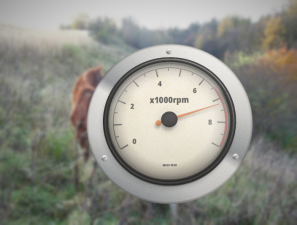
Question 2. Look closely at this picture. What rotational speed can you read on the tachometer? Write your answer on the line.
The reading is 7250 rpm
